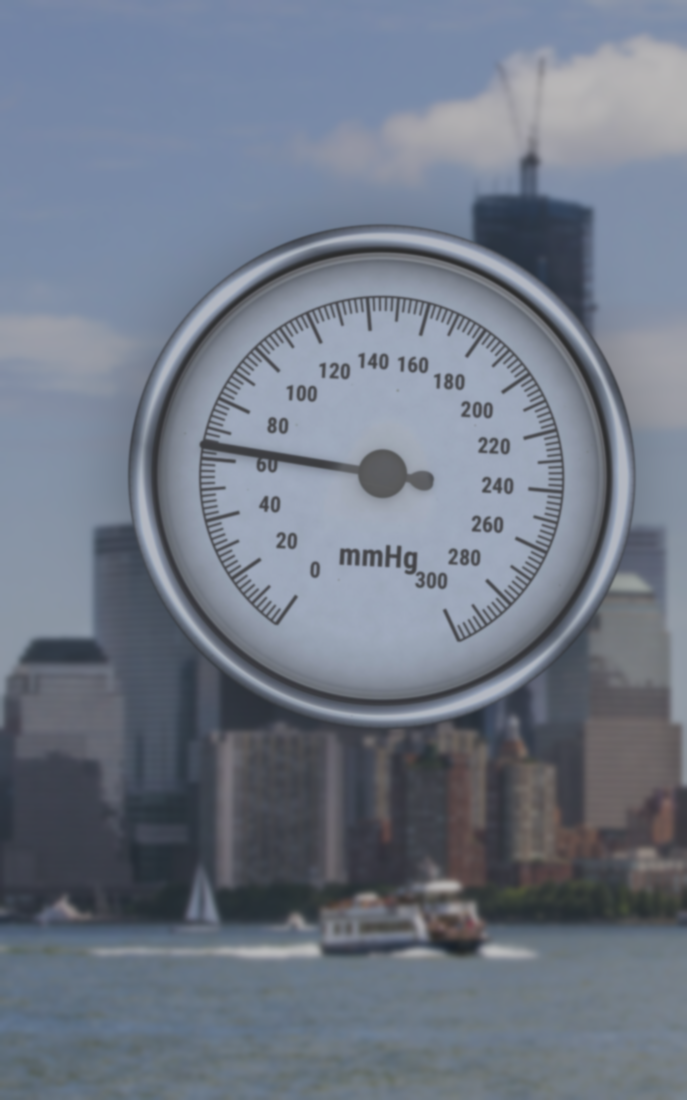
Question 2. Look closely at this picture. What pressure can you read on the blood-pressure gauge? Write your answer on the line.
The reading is 64 mmHg
